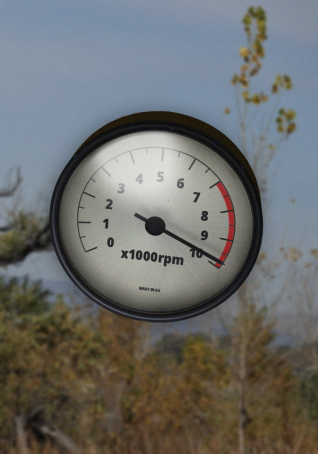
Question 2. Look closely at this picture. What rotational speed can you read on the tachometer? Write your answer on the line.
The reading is 9750 rpm
